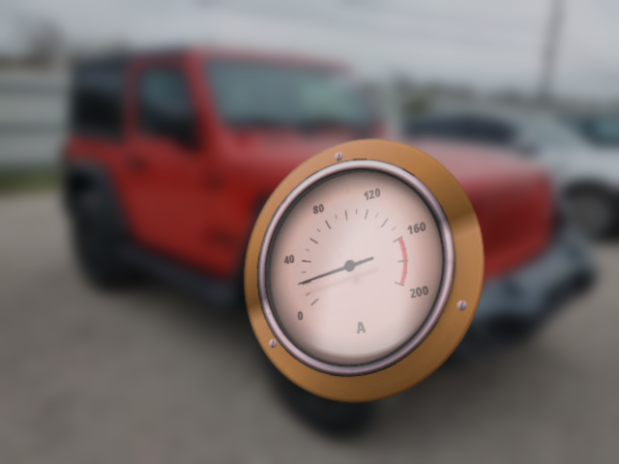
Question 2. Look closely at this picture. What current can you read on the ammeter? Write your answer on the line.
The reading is 20 A
